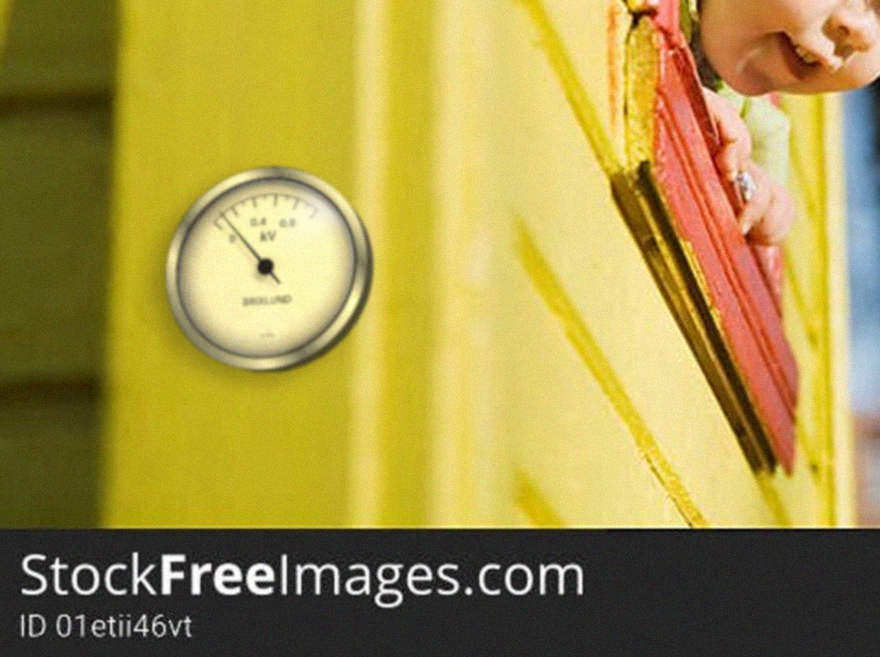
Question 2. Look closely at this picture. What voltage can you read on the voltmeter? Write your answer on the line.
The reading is 0.1 kV
